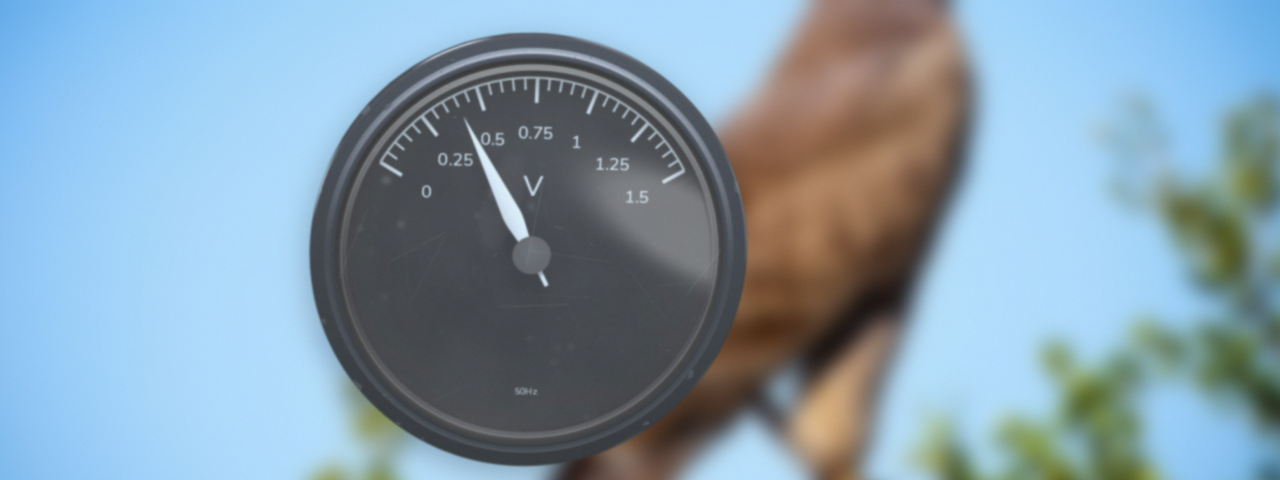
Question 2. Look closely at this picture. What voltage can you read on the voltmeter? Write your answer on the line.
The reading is 0.4 V
